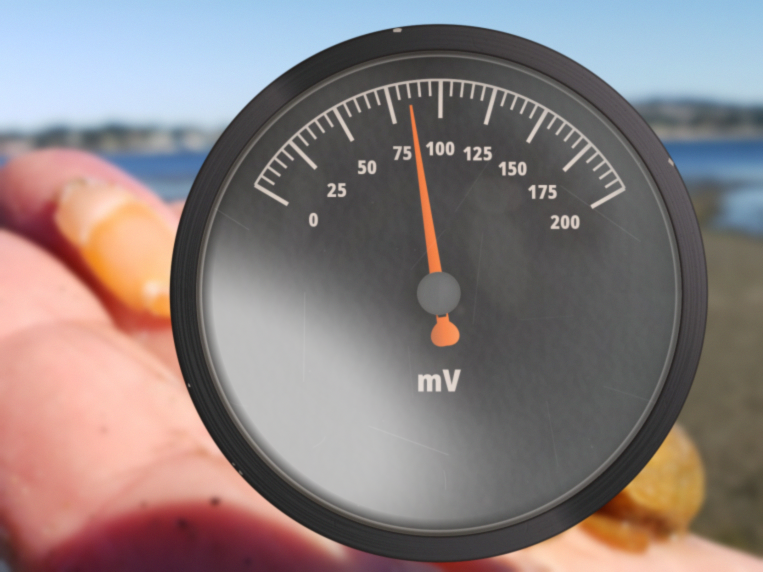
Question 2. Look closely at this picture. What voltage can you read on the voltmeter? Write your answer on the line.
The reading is 85 mV
